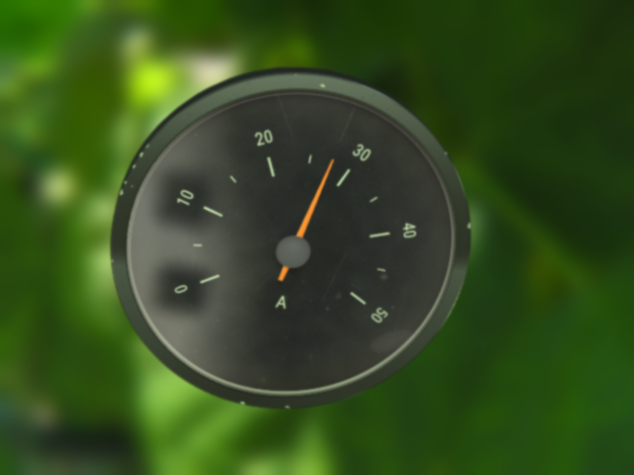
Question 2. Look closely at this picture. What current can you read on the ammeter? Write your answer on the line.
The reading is 27.5 A
